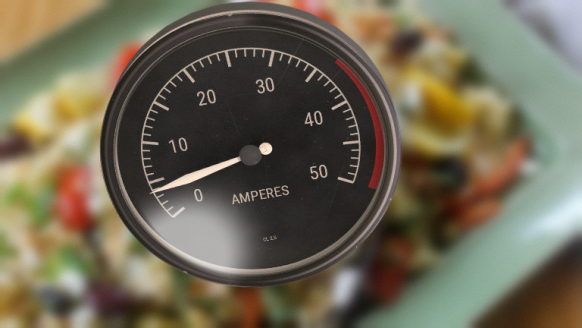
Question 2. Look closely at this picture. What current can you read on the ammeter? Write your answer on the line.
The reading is 4 A
